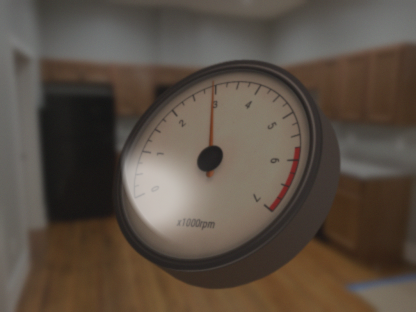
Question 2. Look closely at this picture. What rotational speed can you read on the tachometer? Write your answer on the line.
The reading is 3000 rpm
